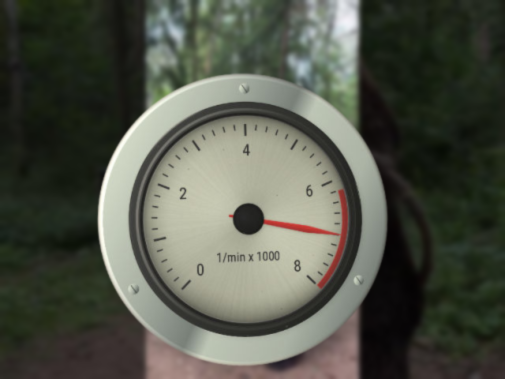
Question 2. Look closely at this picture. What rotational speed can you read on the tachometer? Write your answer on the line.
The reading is 7000 rpm
